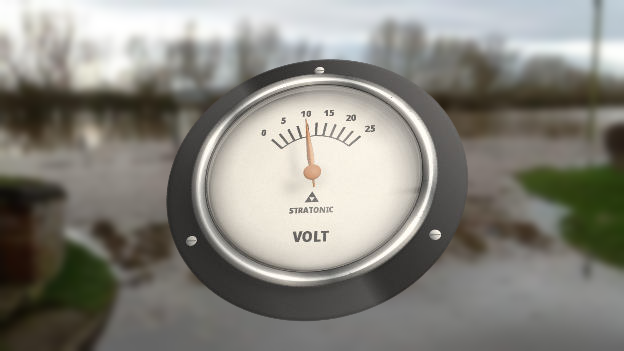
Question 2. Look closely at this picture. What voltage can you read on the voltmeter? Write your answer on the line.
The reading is 10 V
